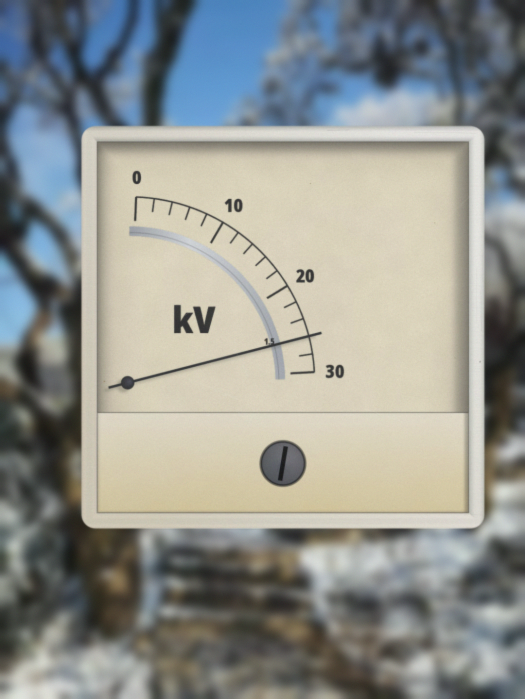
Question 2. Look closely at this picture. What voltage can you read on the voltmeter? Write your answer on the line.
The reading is 26 kV
